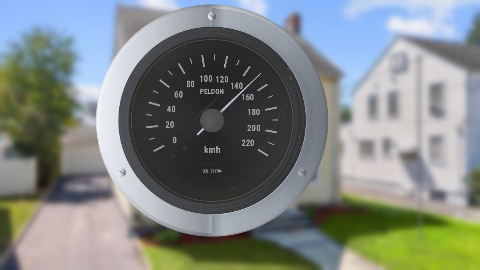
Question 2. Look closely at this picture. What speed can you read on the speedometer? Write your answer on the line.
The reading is 150 km/h
